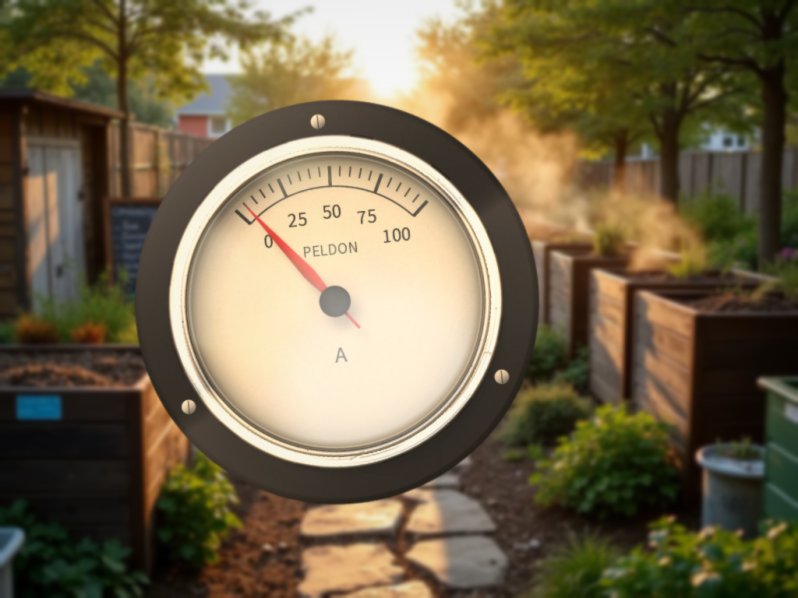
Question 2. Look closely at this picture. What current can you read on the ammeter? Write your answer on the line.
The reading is 5 A
